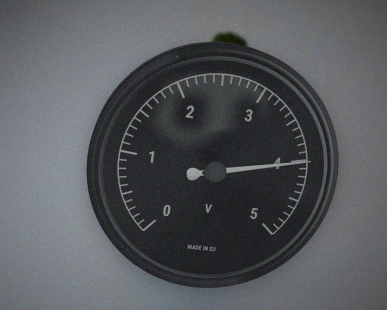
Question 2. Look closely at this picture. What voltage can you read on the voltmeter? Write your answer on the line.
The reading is 4 V
